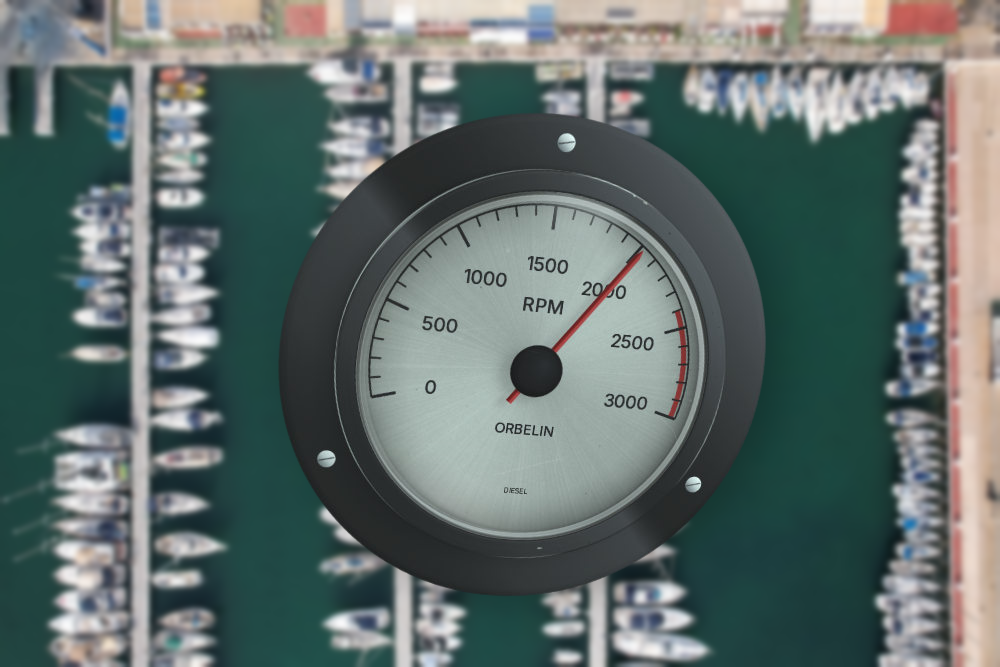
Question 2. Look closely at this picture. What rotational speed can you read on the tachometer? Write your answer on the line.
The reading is 2000 rpm
